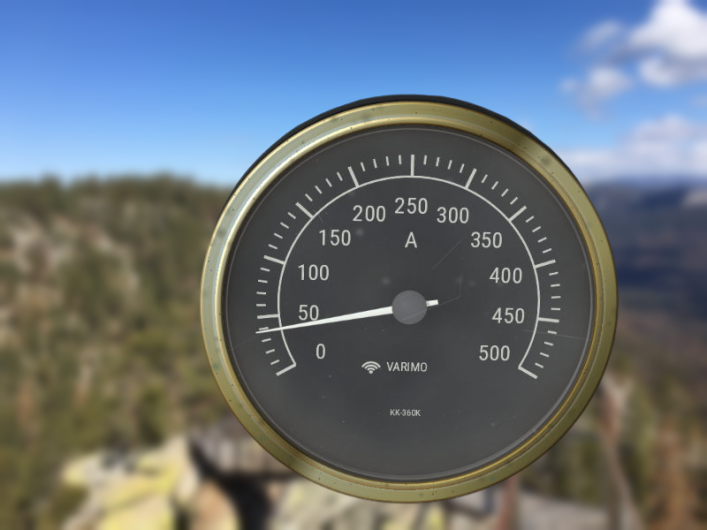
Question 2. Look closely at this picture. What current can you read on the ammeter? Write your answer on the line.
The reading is 40 A
